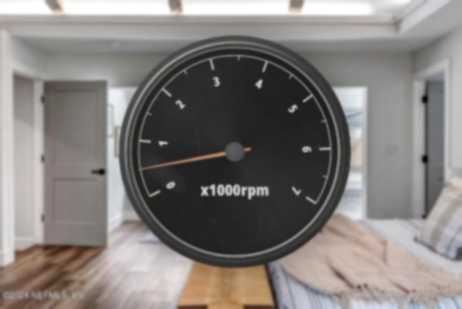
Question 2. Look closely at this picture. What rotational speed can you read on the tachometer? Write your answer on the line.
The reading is 500 rpm
